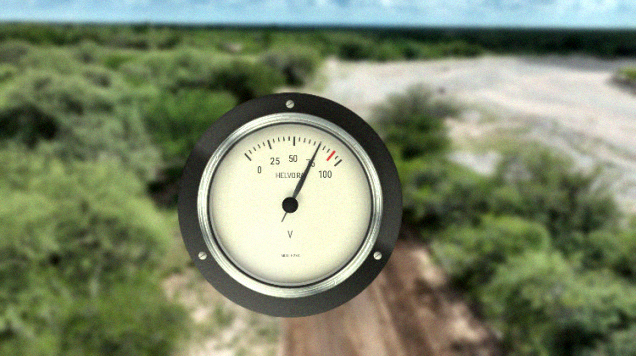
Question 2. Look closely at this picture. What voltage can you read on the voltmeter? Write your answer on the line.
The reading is 75 V
